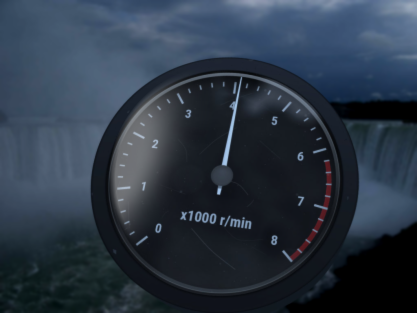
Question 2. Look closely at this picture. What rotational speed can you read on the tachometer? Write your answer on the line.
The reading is 4100 rpm
